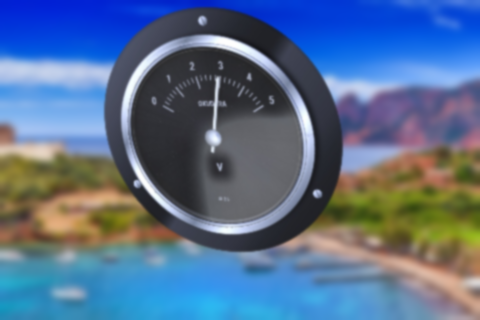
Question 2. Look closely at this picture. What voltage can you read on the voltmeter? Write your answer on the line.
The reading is 3 V
